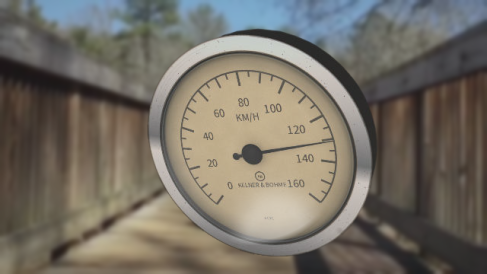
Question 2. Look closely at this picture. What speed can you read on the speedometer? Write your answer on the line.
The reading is 130 km/h
